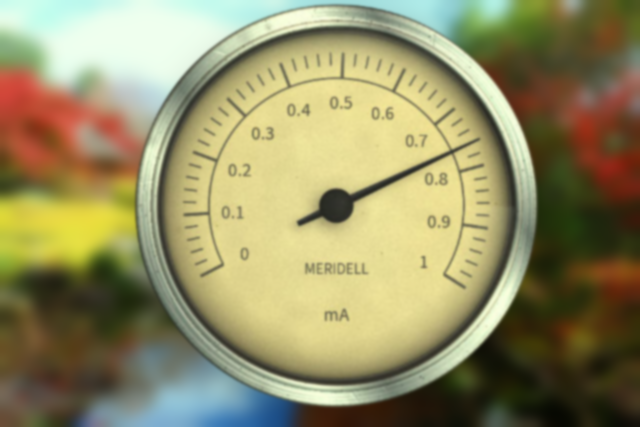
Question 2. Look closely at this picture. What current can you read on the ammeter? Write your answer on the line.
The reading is 0.76 mA
